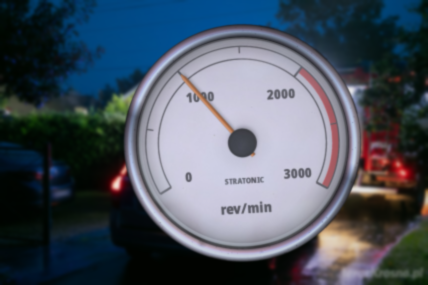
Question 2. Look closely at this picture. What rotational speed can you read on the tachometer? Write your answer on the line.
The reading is 1000 rpm
